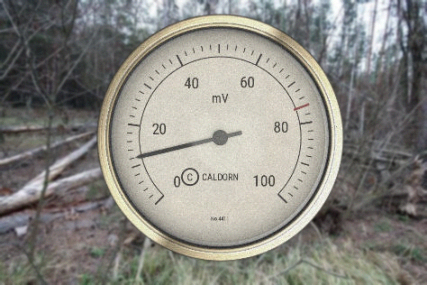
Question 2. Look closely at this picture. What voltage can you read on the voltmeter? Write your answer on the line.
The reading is 12 mV
